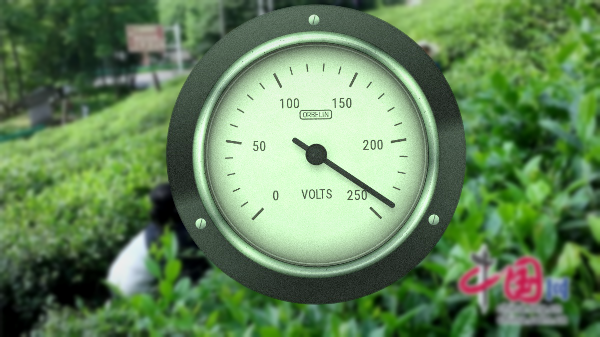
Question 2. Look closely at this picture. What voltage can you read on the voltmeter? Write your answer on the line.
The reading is 240 V
